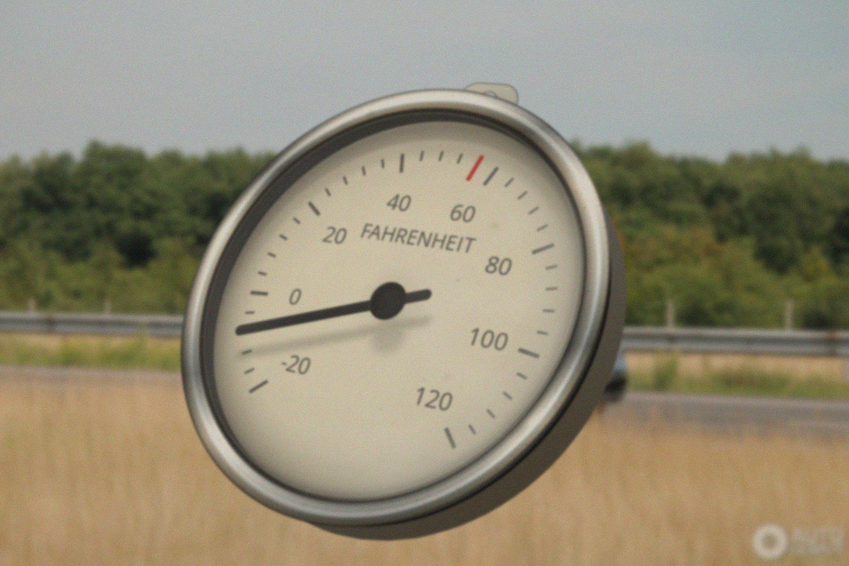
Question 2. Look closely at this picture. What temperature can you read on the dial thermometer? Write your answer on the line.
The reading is -8 °F
